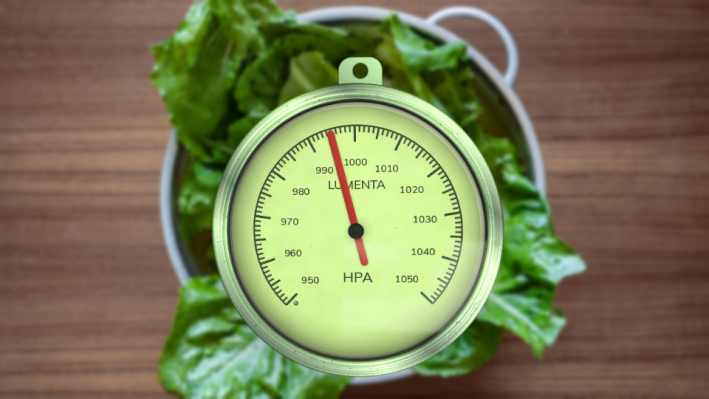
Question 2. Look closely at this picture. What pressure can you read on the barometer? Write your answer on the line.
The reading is 995 hPa
